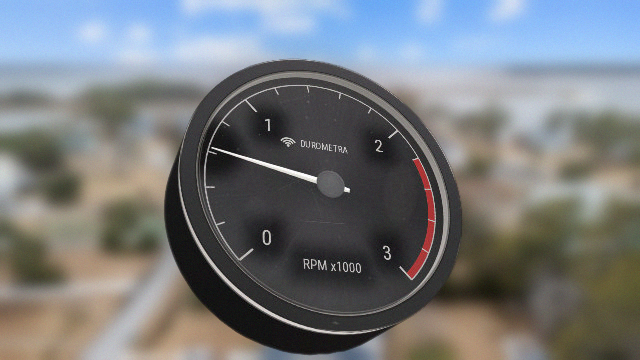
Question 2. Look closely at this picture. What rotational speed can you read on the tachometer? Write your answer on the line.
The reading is 600 rpm
